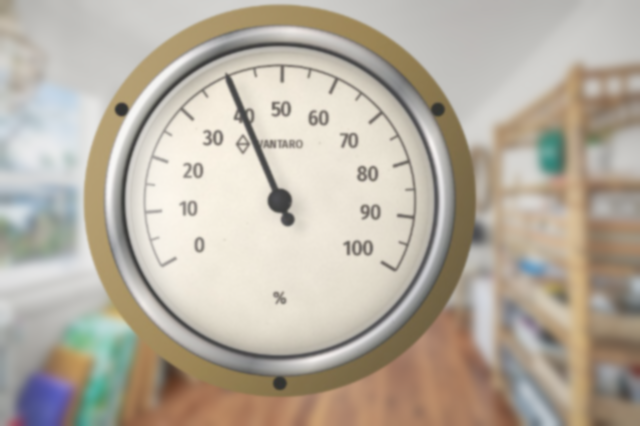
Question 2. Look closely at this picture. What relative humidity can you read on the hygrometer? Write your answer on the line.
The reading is 40 %
